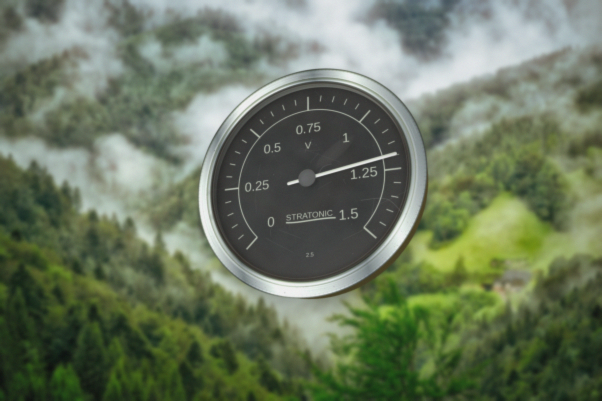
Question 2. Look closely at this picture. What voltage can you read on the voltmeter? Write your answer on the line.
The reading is 1.2 V
